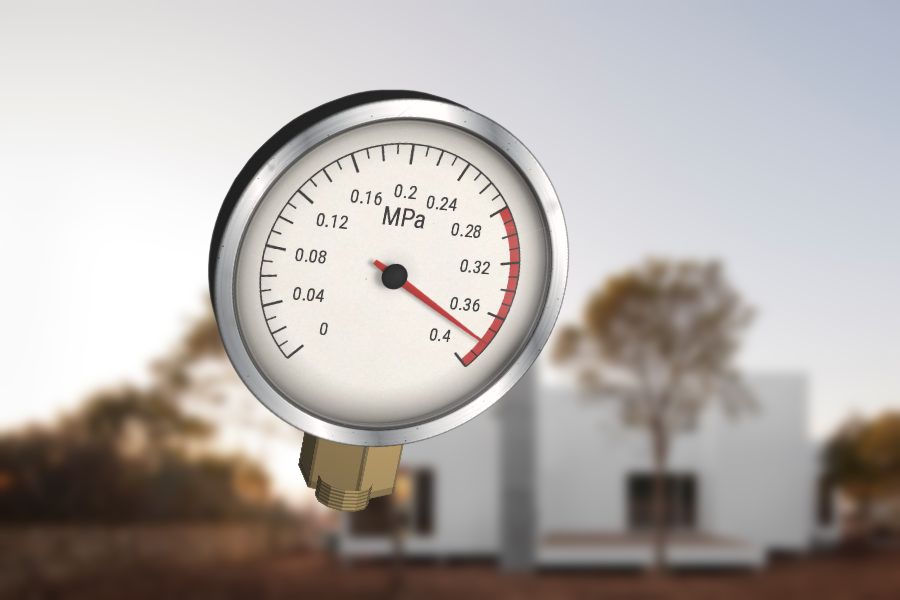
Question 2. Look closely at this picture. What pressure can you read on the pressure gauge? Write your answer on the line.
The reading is 0.38 MPa
